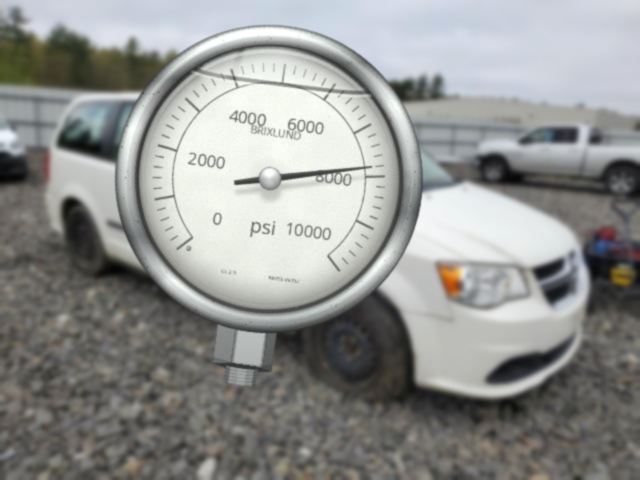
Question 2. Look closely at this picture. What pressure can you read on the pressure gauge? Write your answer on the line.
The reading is 7800 psi
